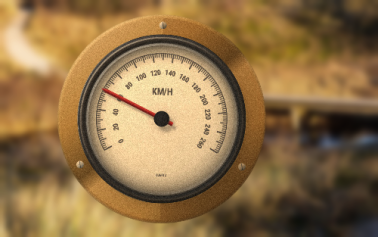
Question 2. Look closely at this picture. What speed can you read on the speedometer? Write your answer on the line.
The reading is 60 km/h
